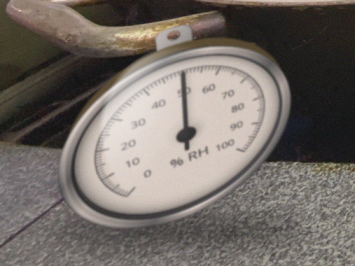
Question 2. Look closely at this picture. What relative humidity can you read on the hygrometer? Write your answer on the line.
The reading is 50 %
